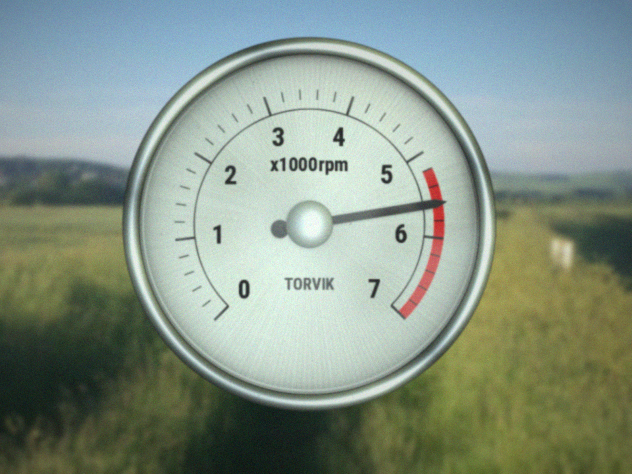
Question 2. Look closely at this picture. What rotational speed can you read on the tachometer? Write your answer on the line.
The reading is 5600 rpm
